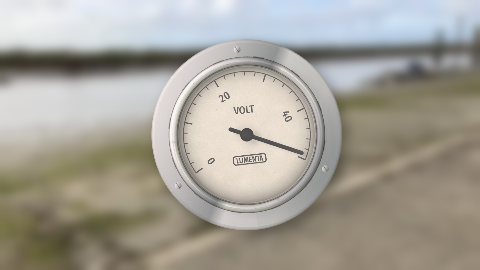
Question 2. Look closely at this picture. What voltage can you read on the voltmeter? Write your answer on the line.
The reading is 49 V
